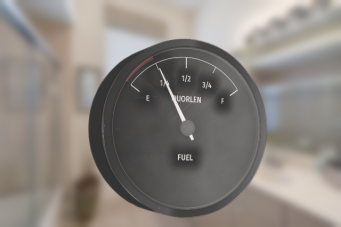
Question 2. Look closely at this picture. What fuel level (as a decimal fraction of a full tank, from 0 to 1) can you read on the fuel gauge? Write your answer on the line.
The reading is 0.25
